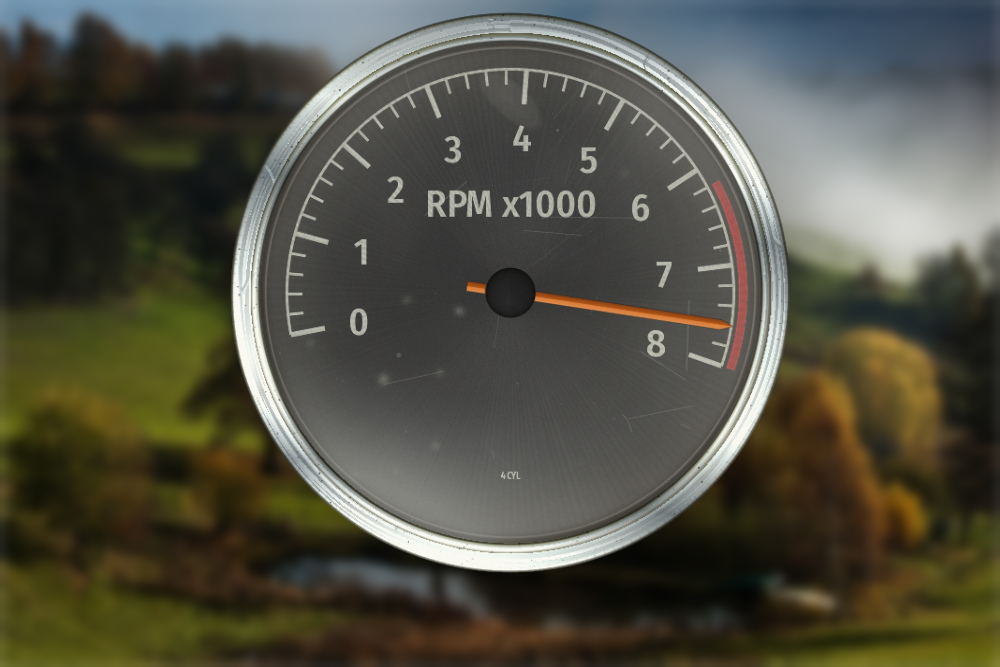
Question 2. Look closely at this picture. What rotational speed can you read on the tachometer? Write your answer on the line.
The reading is 7600 rpm
